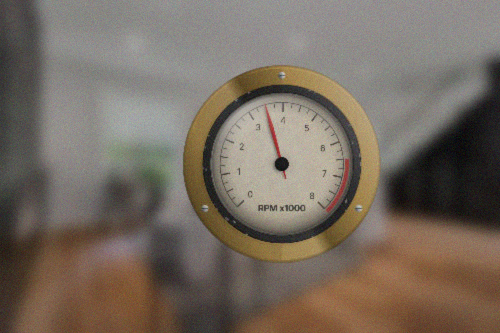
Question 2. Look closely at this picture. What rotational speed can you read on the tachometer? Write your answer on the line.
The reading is 3500 rpm
